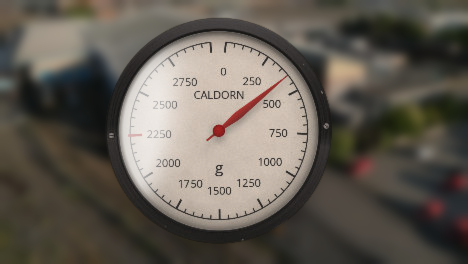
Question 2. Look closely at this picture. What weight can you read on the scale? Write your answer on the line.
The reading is 400 g
